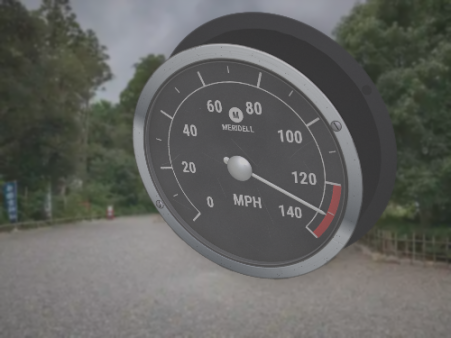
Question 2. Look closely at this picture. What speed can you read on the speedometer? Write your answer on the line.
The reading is 130 mph
